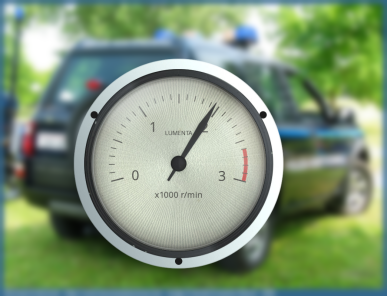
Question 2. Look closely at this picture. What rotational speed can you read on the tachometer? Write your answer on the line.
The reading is 1950 rpm
